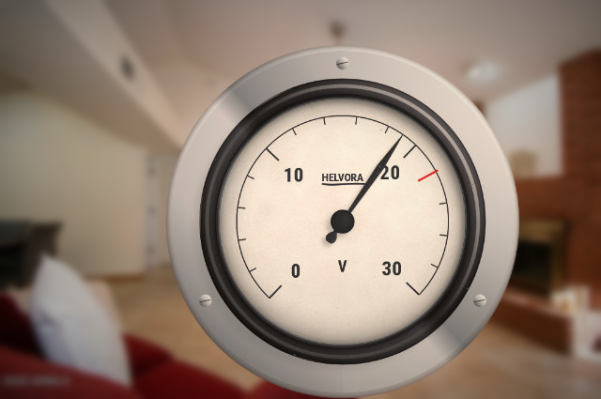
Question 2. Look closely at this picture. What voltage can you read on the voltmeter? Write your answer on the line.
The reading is 19 V
